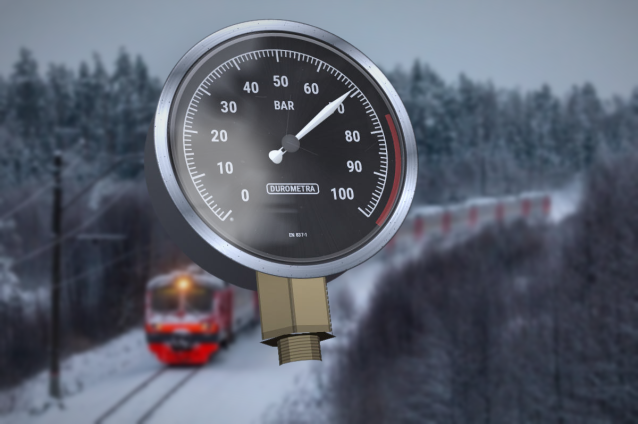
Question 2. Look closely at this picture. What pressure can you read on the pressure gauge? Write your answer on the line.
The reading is 69 bar
